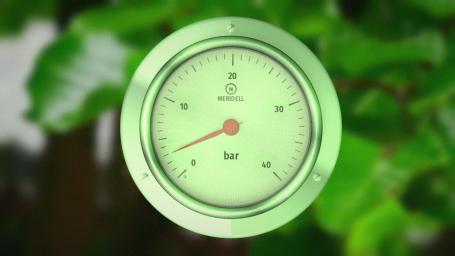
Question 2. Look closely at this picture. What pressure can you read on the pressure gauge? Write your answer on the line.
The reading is 3 bar
